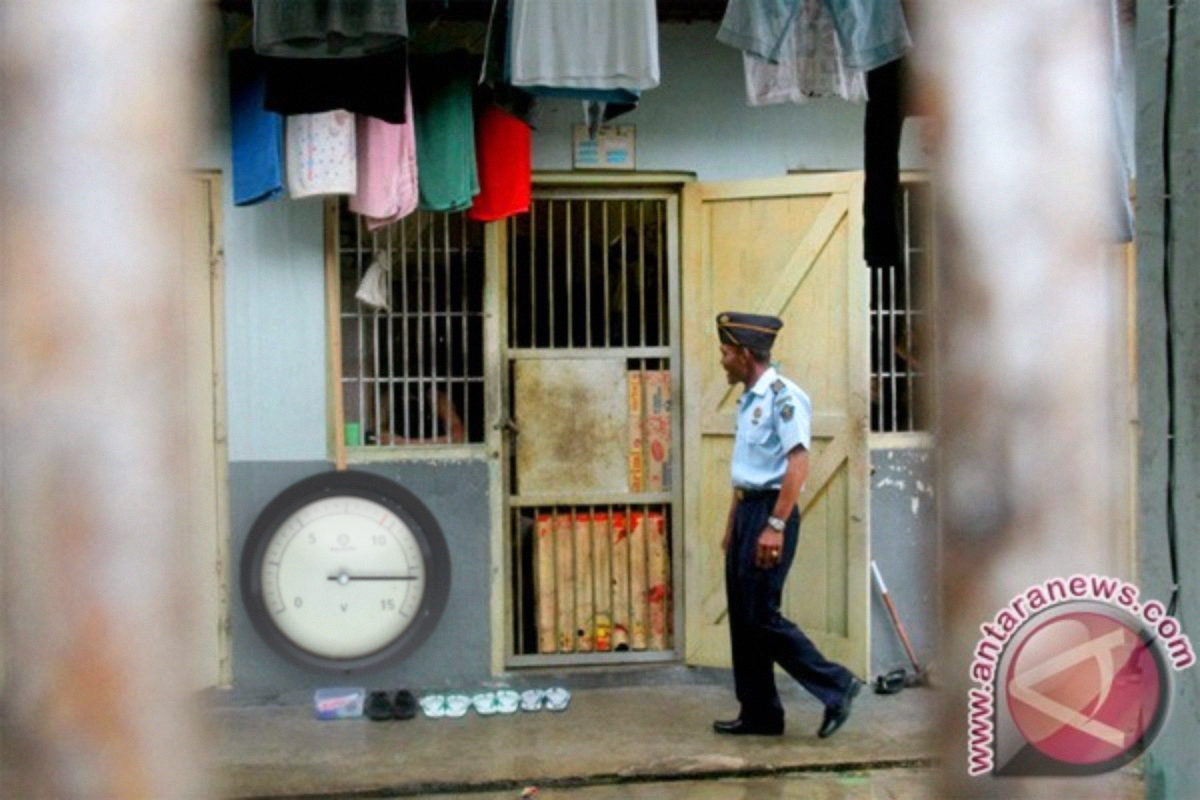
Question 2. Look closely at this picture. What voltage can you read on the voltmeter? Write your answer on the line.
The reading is 13 V
